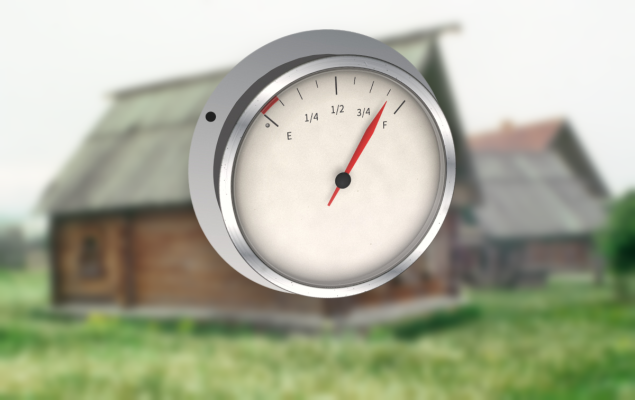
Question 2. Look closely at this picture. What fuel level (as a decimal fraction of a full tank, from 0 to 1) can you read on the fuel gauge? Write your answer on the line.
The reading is 0.875
